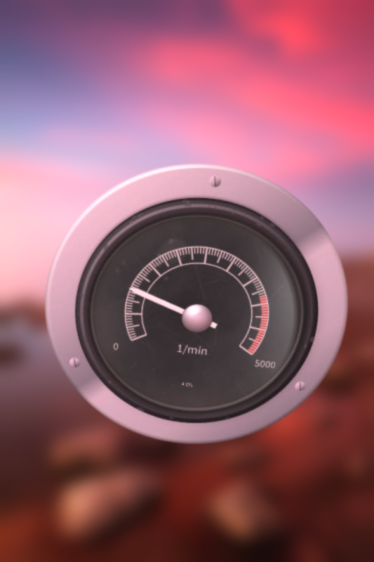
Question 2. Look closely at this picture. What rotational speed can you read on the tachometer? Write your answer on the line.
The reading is 1000 rpm
